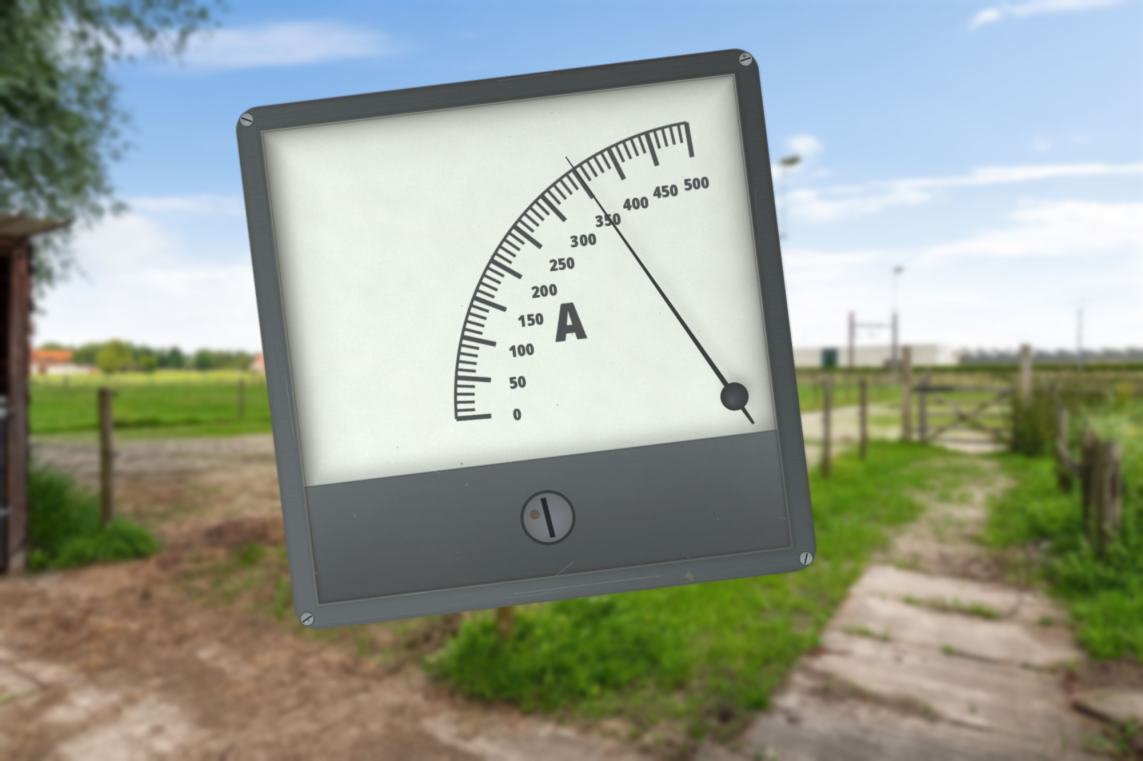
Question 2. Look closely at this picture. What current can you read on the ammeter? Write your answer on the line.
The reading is 350 A
